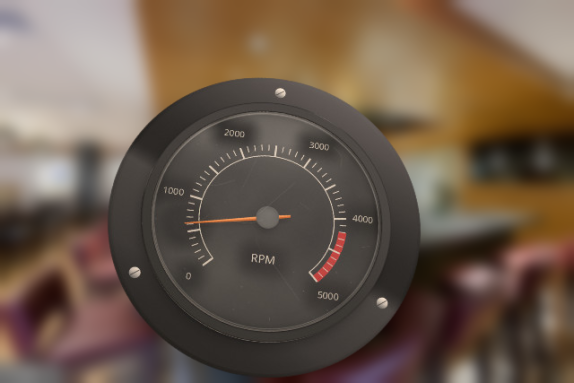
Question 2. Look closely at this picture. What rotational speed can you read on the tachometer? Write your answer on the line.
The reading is 600 rpm
